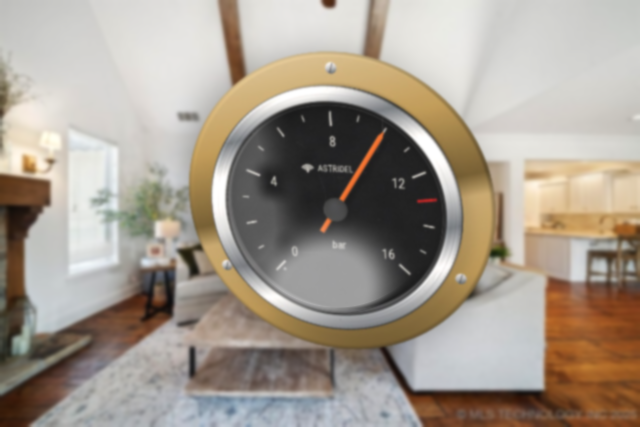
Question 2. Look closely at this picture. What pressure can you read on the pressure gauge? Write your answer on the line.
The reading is 10 bar
